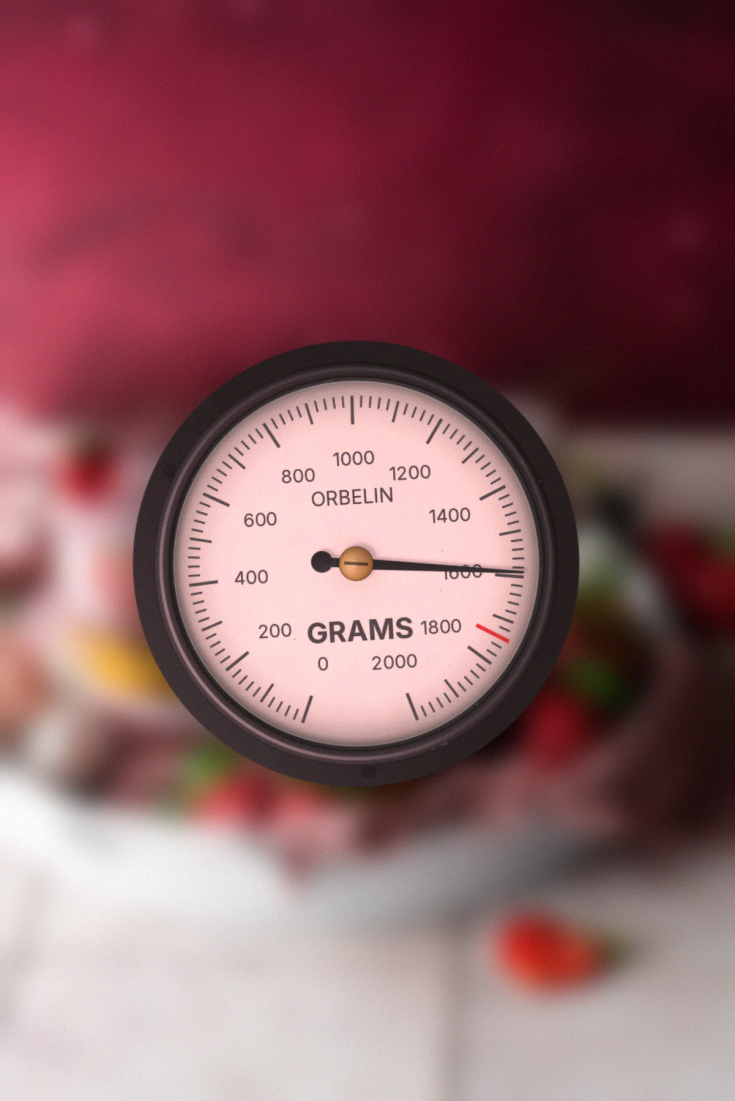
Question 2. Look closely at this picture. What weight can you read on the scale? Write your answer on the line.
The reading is 1590 g
